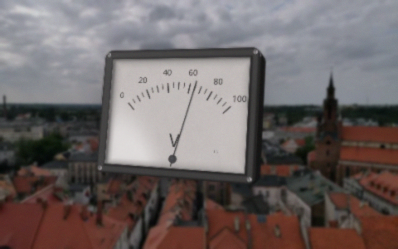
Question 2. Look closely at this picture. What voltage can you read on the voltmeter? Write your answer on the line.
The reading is 65 V
